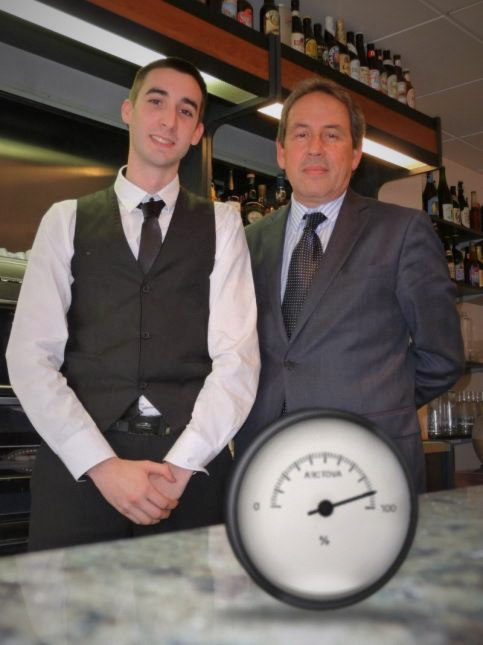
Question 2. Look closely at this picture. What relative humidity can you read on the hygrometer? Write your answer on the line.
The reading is 90 %
